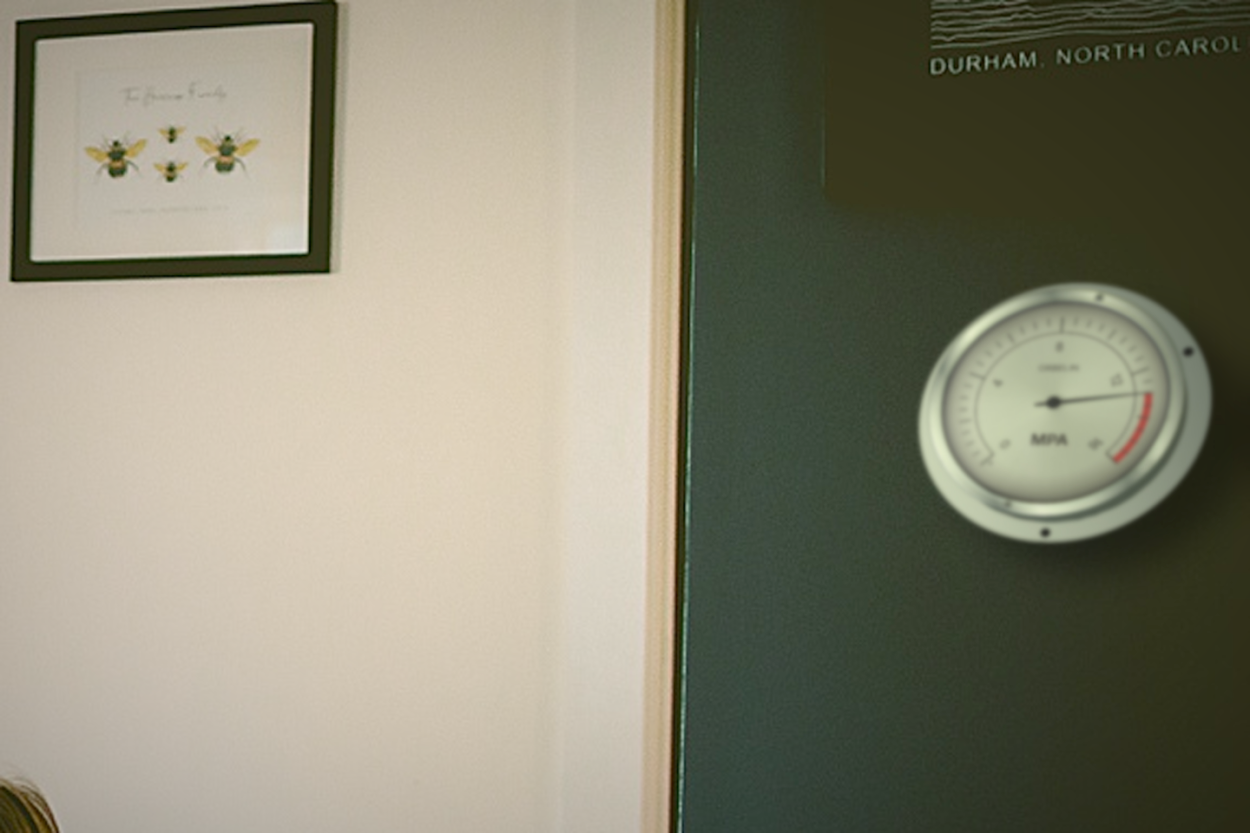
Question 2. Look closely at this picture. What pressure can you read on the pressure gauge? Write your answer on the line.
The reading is 13 MPa
